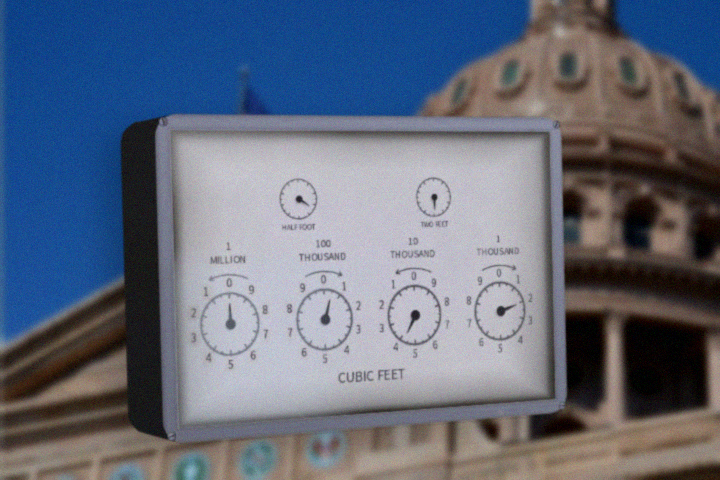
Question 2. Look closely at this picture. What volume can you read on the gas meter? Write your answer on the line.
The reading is 4200 ft³
